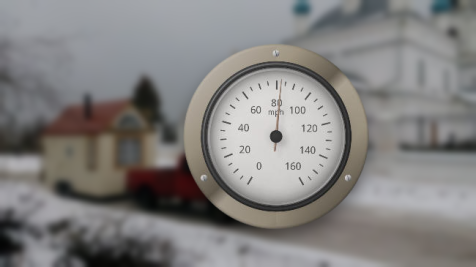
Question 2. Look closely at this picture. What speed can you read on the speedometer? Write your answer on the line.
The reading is 82.5 mph
